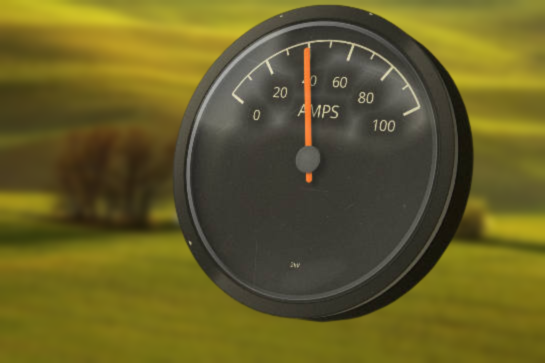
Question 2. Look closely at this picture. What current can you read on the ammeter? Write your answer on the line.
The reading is 40 A
